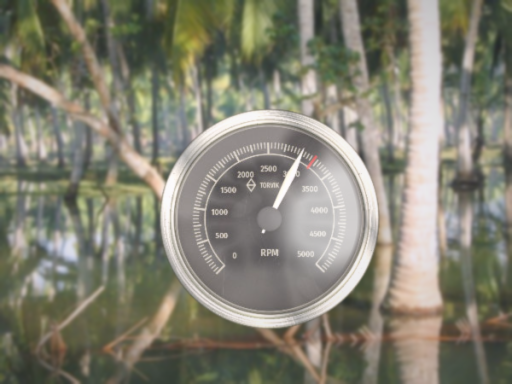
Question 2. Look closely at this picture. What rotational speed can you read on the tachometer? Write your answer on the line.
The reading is 3000 rpm
